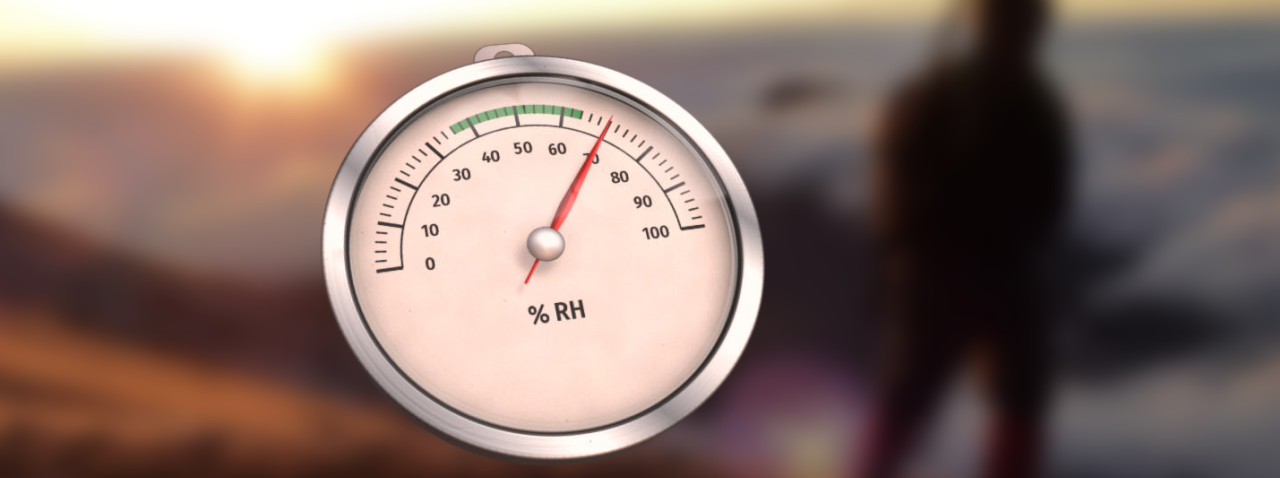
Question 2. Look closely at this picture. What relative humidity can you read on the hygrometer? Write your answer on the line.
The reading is 70 %
